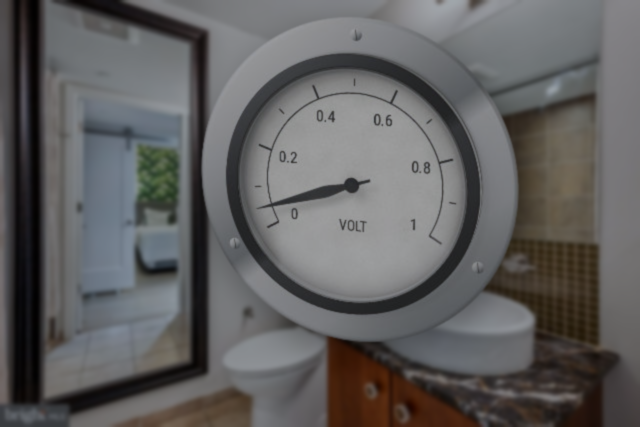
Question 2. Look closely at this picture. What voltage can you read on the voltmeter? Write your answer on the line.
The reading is 0.05 V
